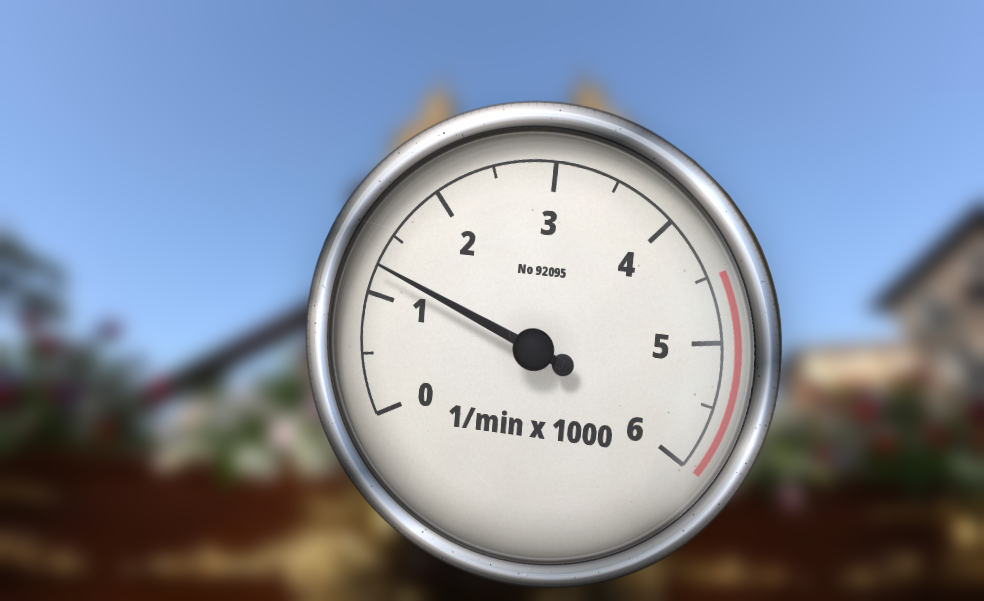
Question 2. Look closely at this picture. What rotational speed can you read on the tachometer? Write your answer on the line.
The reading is 1250 rpm
